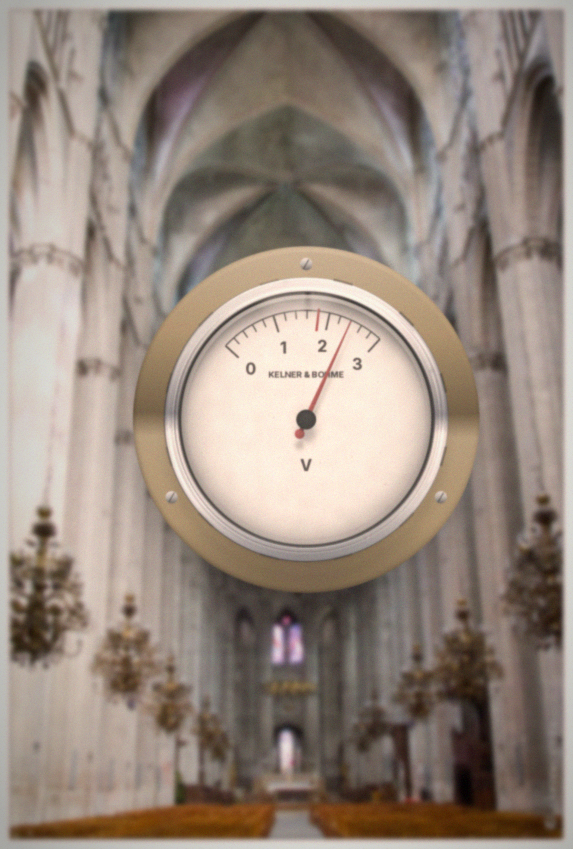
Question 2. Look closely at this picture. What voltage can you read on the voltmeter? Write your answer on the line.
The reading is 2.4 V
